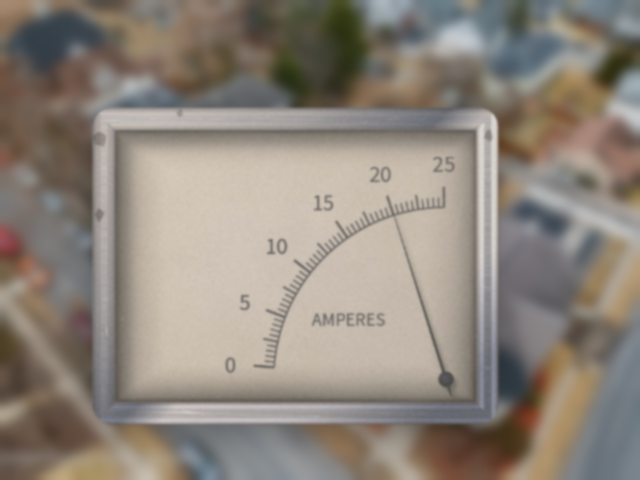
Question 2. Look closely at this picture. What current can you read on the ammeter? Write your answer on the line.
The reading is 20 A
